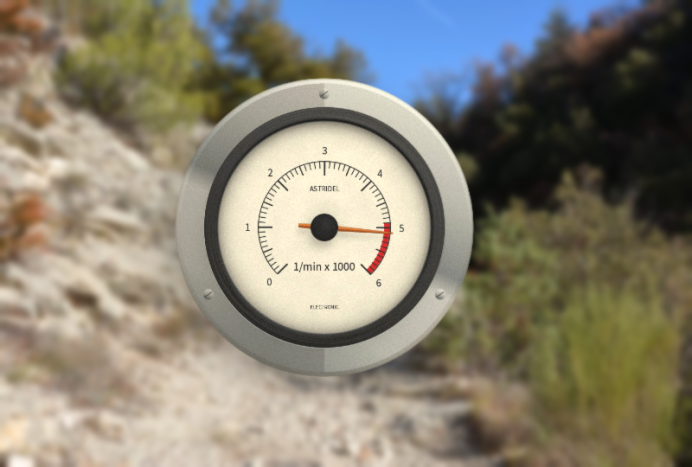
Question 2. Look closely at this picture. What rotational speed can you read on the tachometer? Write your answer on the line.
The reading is 5100 rpm
